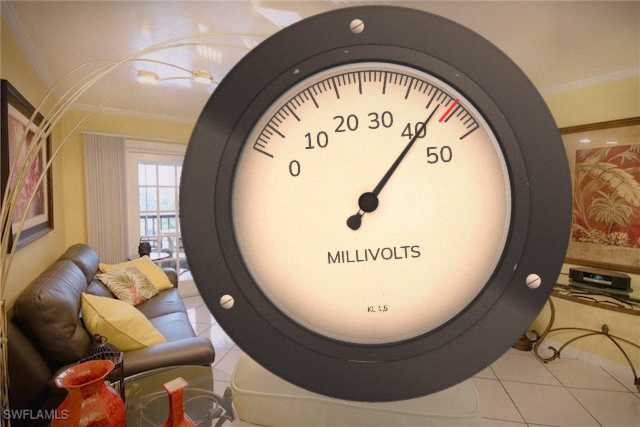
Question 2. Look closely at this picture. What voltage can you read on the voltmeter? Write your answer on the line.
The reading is 42 mV
